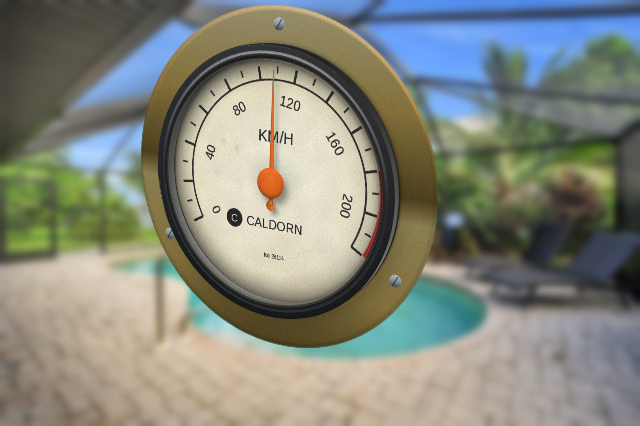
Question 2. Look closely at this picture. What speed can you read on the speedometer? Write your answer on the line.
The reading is 110 km/h
